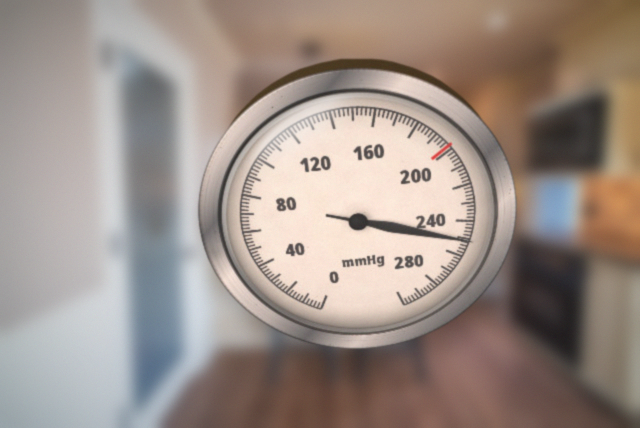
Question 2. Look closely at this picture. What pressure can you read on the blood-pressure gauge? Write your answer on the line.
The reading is 250 mmHg
